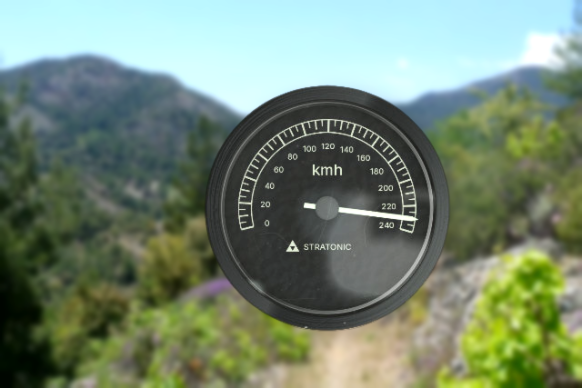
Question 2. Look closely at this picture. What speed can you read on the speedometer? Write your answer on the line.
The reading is 230 km/h
